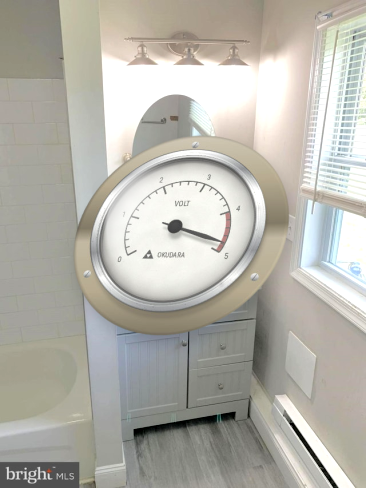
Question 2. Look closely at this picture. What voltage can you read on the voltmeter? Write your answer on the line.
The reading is 4.8 V
